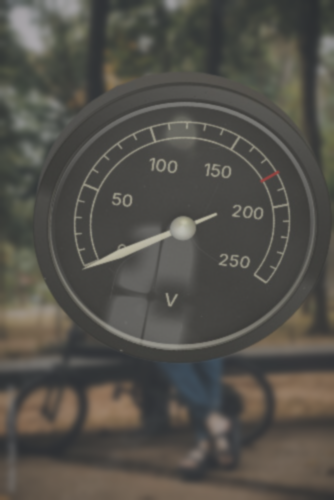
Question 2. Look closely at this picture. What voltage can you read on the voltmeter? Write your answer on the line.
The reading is 0 V
